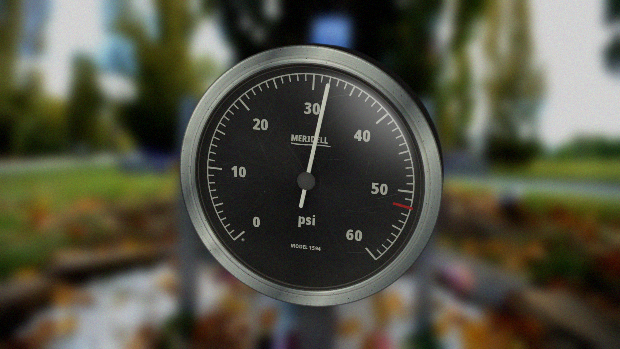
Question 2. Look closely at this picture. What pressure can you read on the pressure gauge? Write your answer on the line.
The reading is 32 psi
